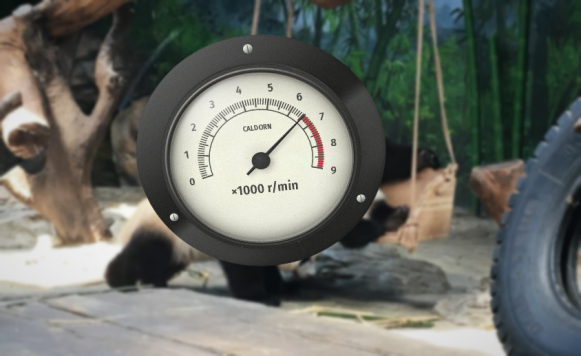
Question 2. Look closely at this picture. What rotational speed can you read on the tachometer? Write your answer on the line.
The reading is 6500 rpm
